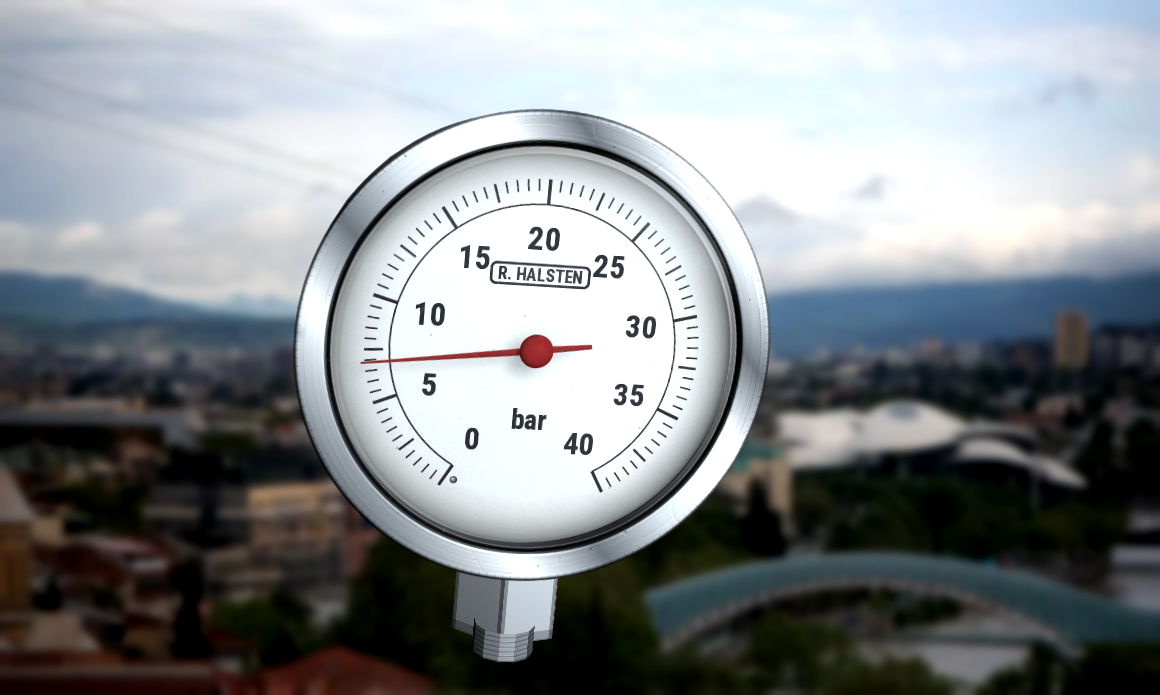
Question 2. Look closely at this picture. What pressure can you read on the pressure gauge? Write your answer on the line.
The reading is 7 bar
